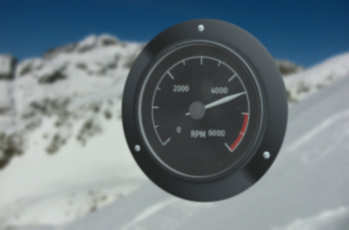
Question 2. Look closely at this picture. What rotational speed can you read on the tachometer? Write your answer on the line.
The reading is 4500 rpm
